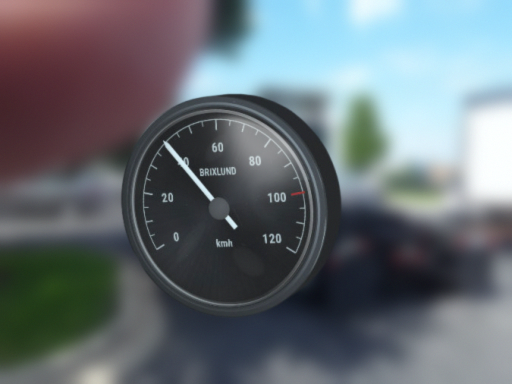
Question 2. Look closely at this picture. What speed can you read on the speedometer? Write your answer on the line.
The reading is 40 km/h
